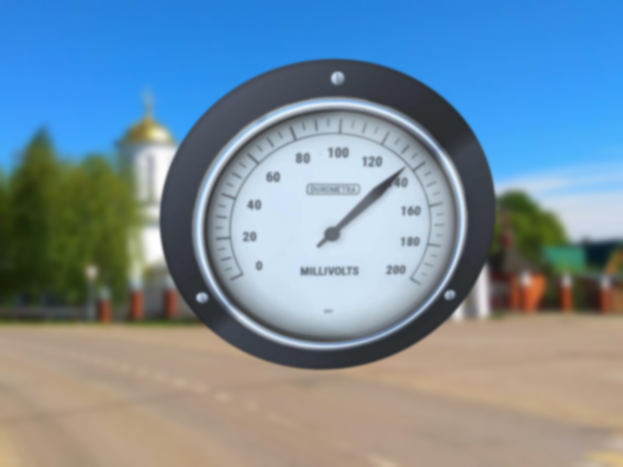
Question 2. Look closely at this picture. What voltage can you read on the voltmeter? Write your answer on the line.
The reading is 135 mV
